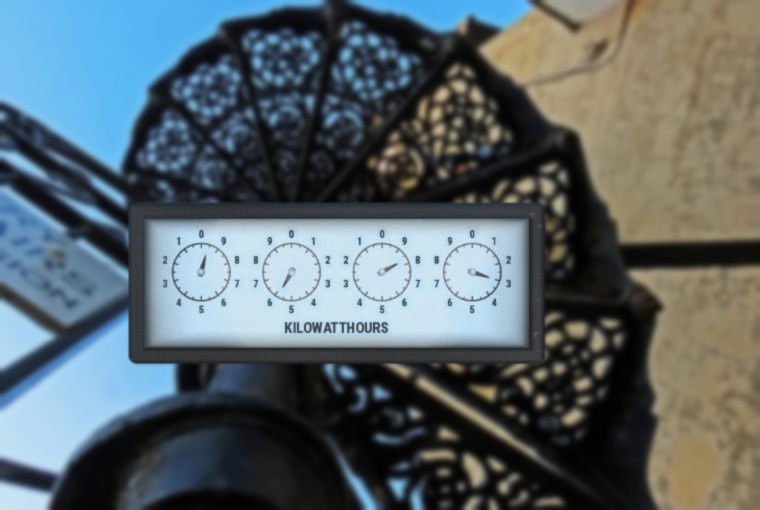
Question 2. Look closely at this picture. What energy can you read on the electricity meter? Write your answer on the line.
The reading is 9583 kWh
